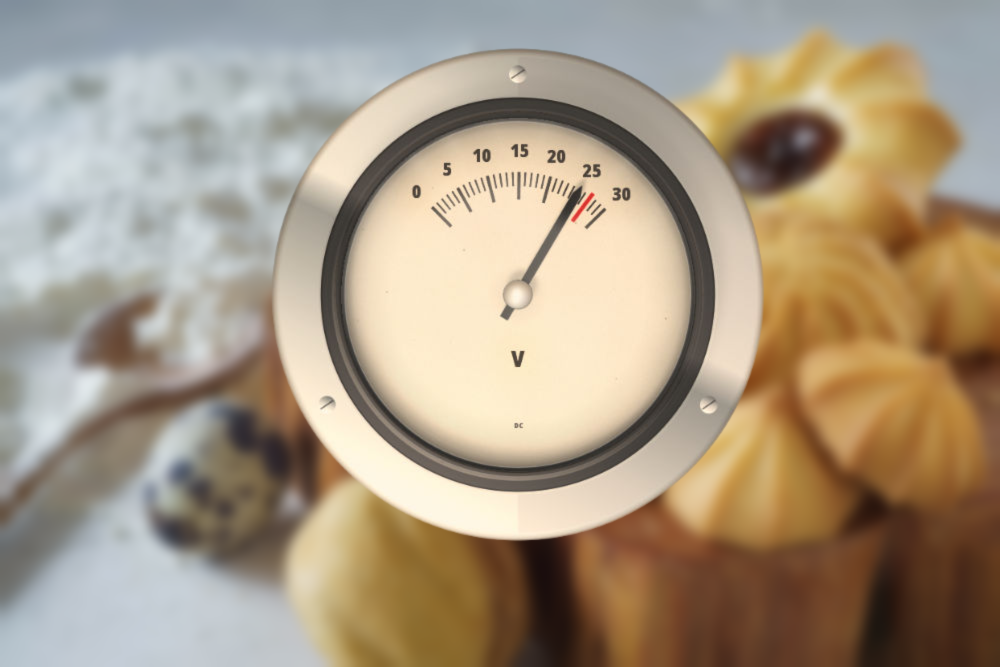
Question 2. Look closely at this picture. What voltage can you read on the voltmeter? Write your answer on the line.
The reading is 25 V
